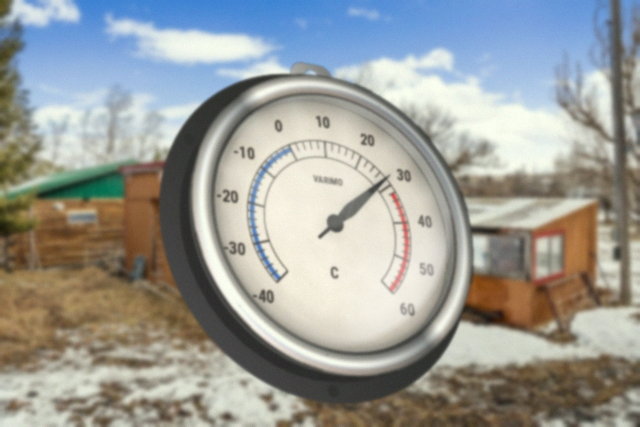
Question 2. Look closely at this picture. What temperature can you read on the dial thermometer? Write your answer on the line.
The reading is 28 °C
